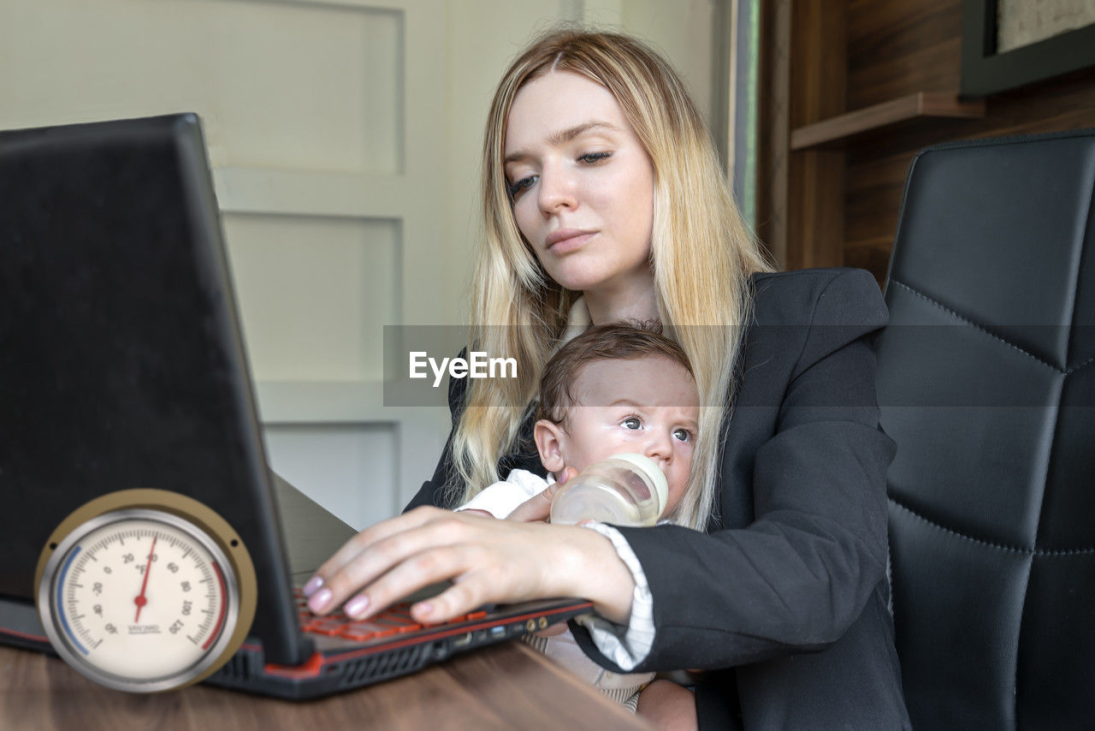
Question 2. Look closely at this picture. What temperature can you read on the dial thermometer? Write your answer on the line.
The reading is 40 °F
